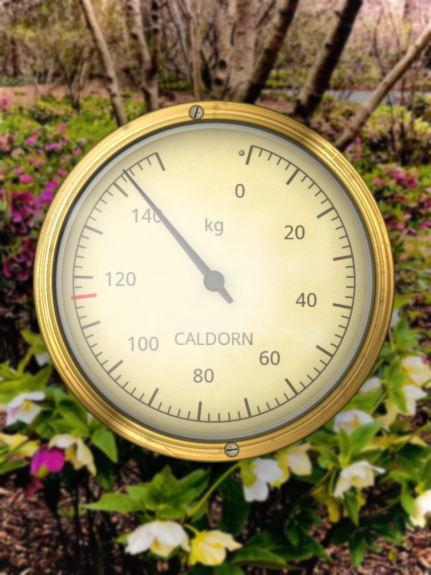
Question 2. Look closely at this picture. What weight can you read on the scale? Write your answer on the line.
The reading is 143 kg
